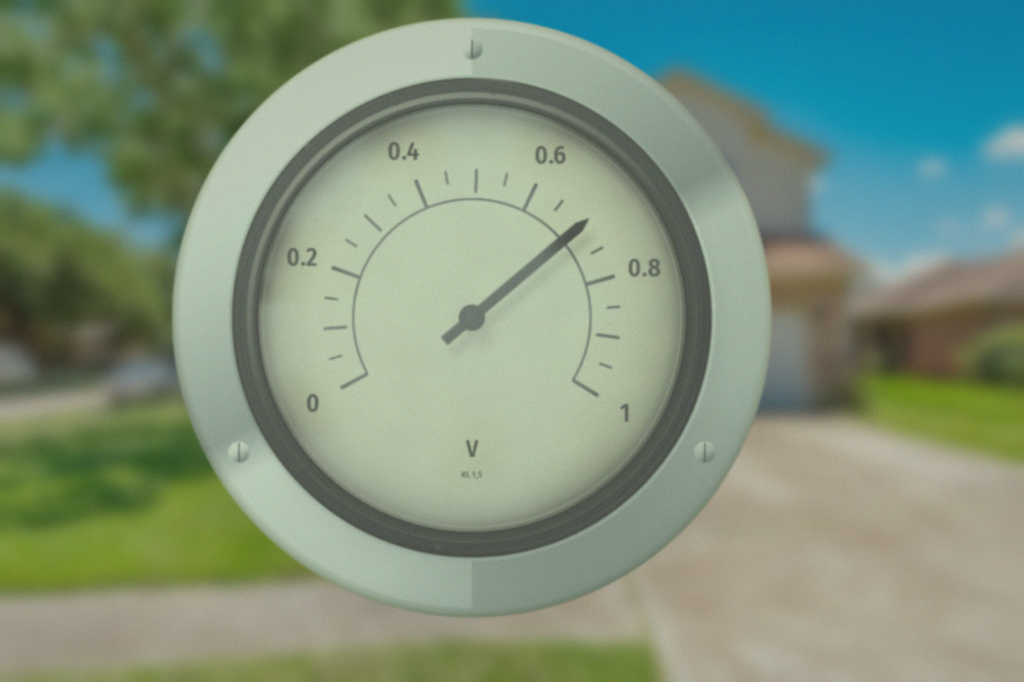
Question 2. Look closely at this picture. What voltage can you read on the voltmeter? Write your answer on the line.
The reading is 0.7 V
